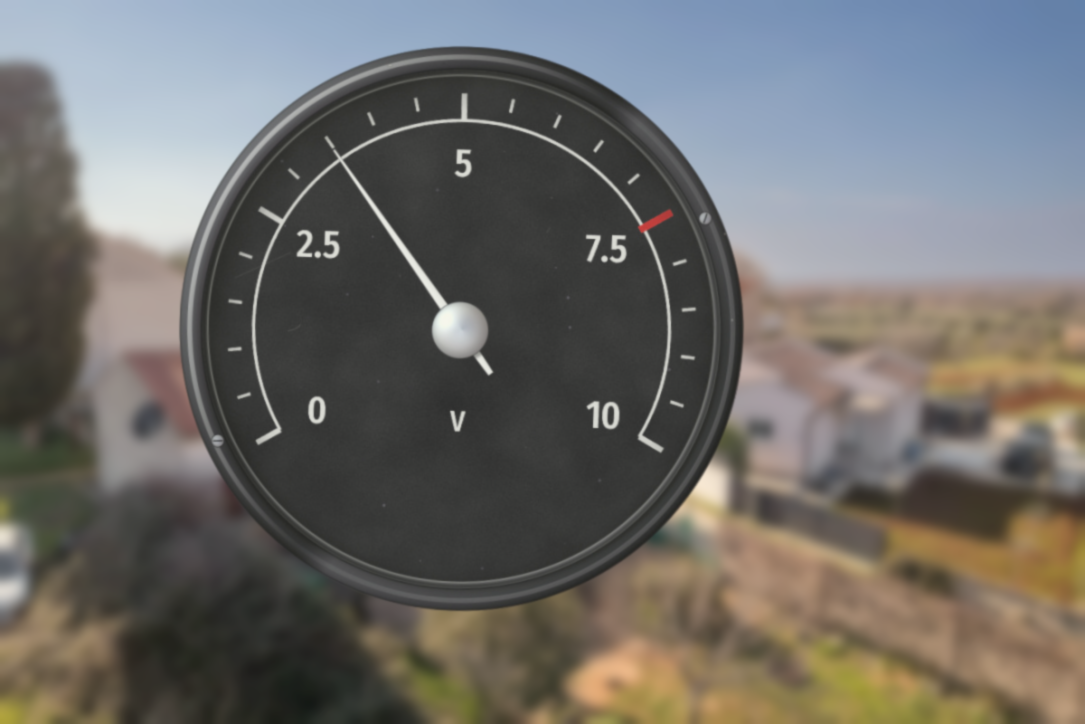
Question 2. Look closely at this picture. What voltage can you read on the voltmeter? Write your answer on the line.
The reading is 3.5 V
